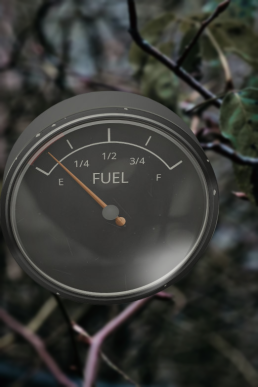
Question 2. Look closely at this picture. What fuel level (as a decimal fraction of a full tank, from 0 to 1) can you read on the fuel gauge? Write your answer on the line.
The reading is 0.125
